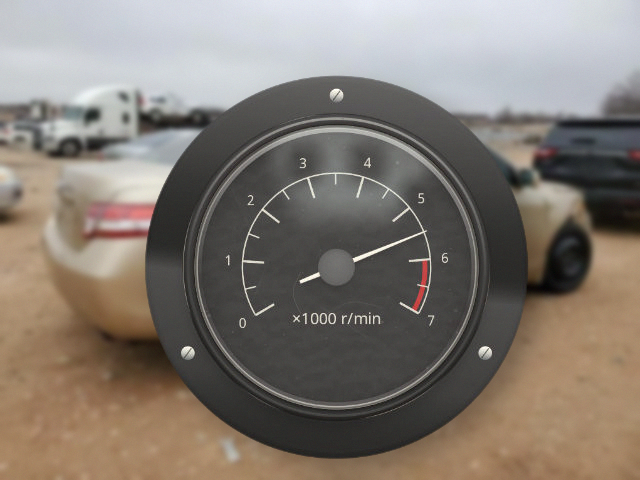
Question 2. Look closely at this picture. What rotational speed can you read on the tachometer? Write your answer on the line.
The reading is 5500 rpm
